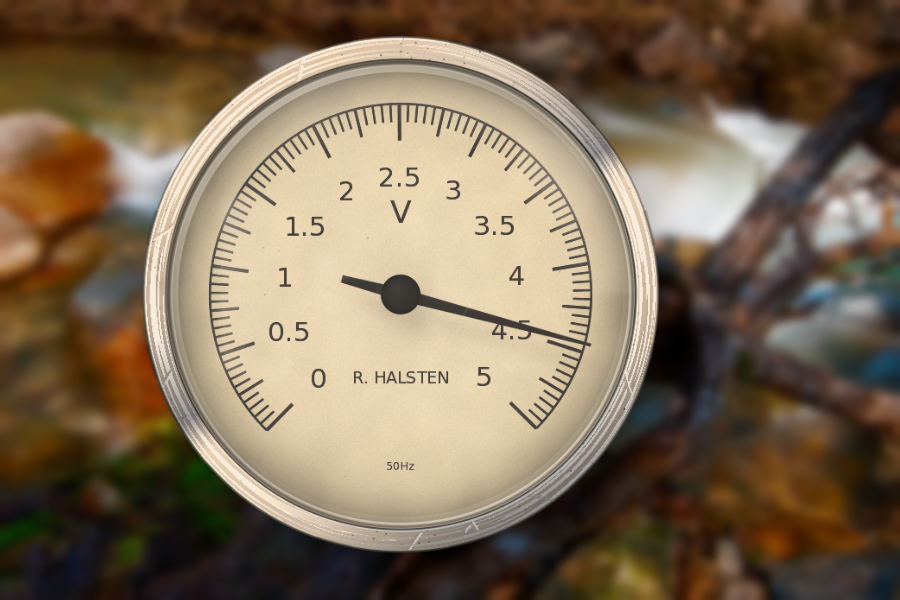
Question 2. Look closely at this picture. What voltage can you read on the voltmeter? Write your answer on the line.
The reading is 4.45 V
